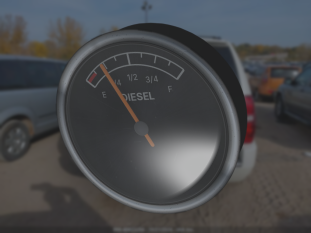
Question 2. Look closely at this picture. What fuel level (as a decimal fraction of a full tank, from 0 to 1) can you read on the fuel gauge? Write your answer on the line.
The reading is 0.25
